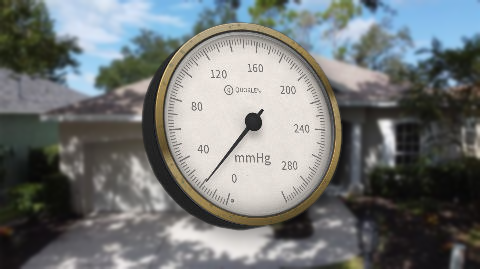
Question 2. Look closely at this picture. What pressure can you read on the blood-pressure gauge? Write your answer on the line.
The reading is 20 mmHg
